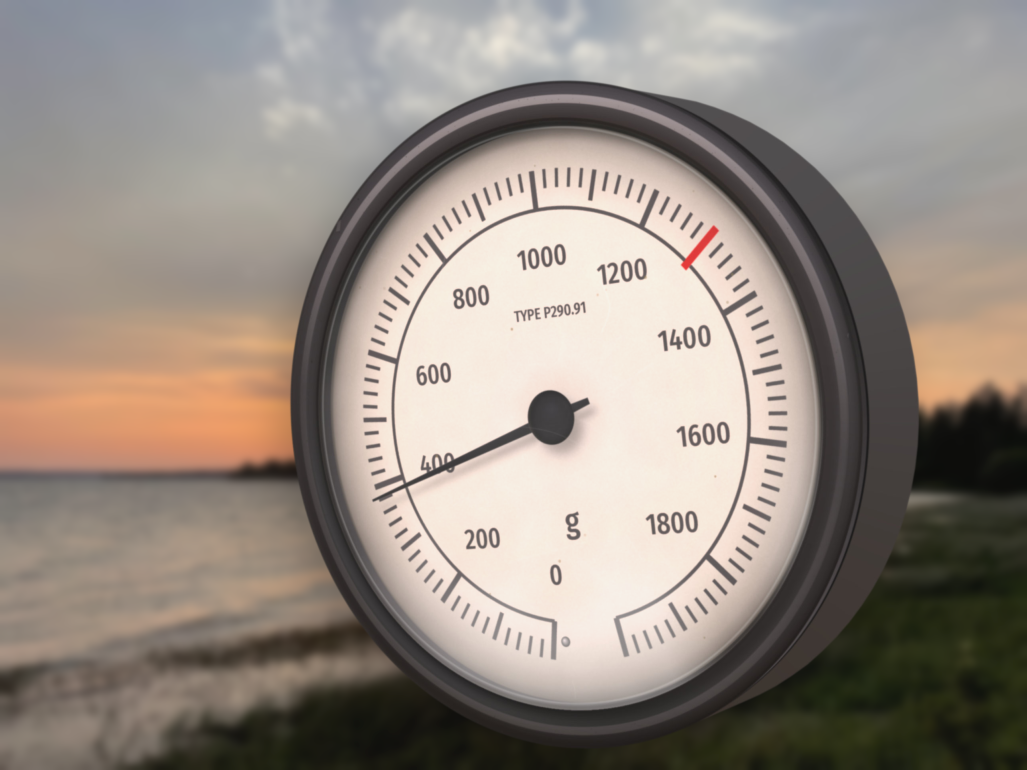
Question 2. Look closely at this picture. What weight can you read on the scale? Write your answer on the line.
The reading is 380 g
